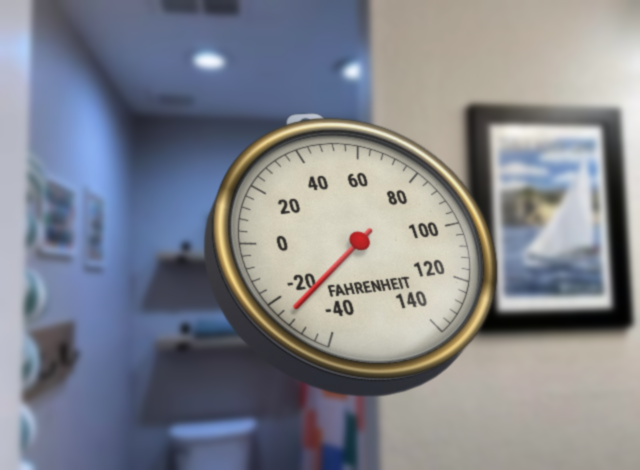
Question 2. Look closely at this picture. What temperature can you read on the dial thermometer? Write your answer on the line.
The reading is -26 °F
